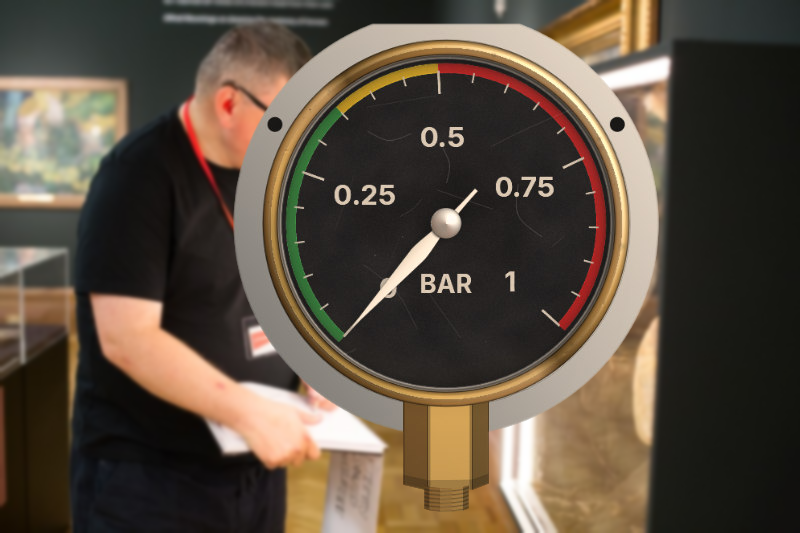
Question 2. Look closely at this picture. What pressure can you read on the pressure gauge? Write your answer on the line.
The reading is 0 bar
